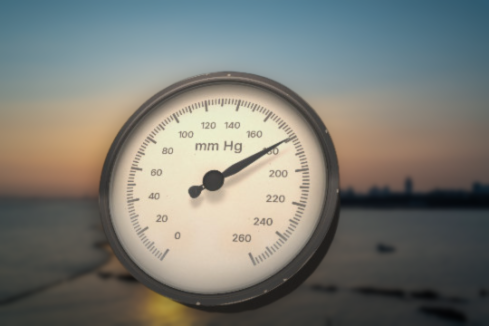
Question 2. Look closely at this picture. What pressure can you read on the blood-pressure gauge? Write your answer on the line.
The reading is 180 mmHg
